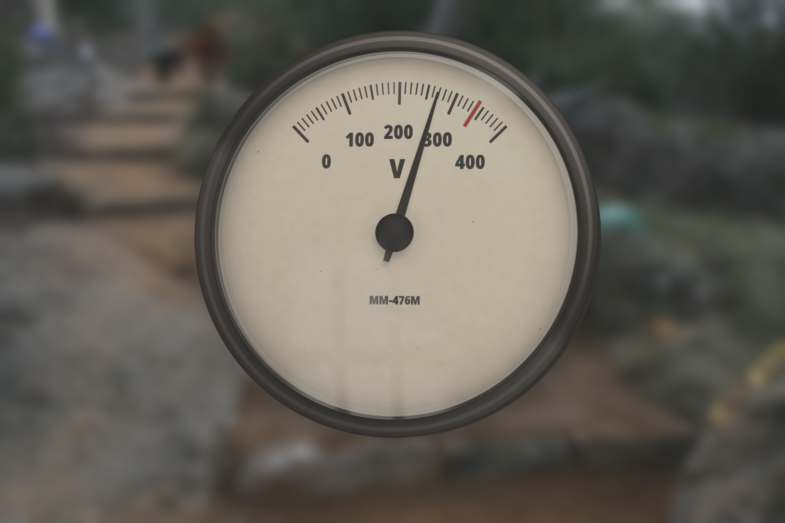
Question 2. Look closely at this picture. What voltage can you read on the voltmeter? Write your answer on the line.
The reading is 270 V
